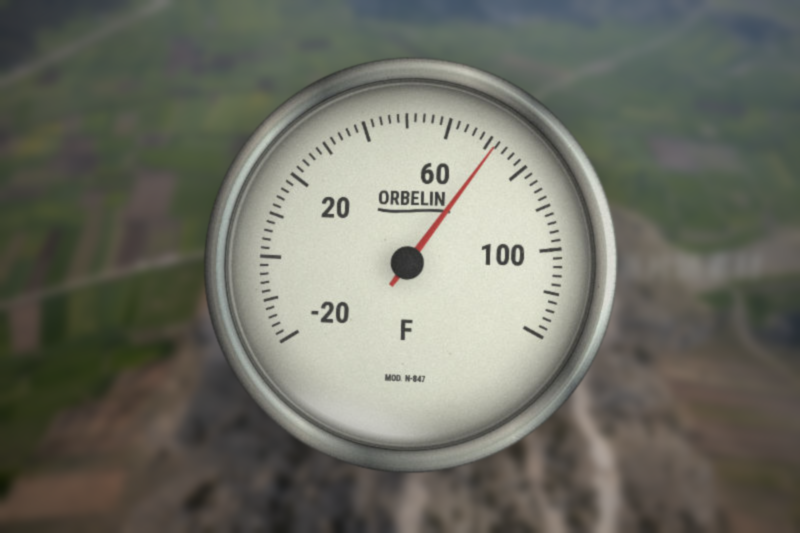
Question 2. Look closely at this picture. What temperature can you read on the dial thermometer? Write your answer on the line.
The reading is 72 °F
